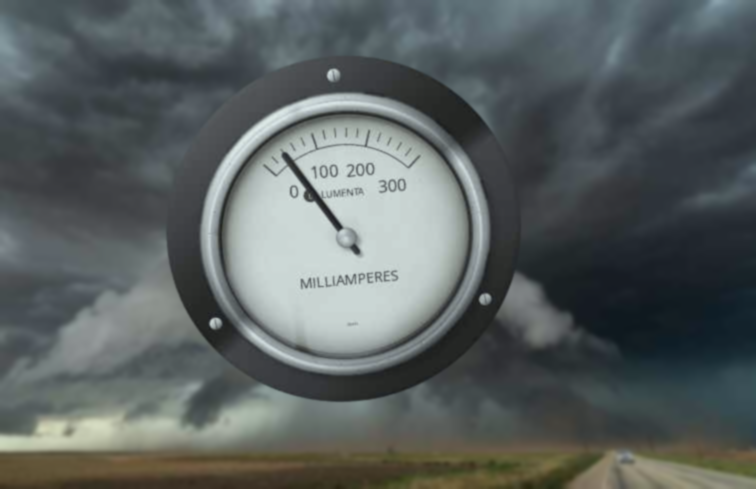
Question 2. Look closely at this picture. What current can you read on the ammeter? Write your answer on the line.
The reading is 40 mA
